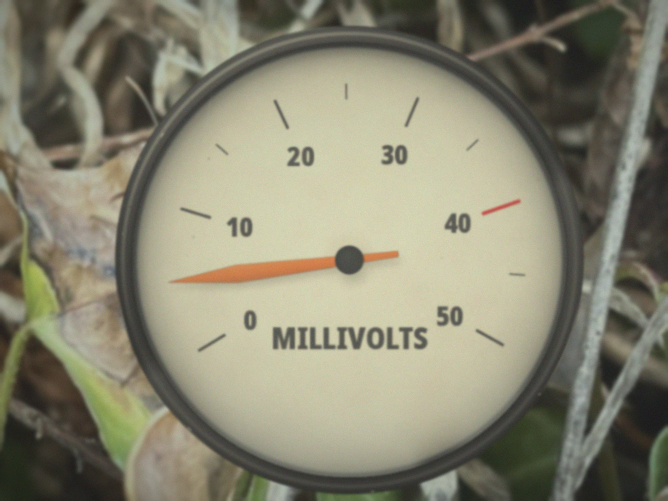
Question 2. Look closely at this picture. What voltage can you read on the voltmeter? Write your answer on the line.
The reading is 5 mV
